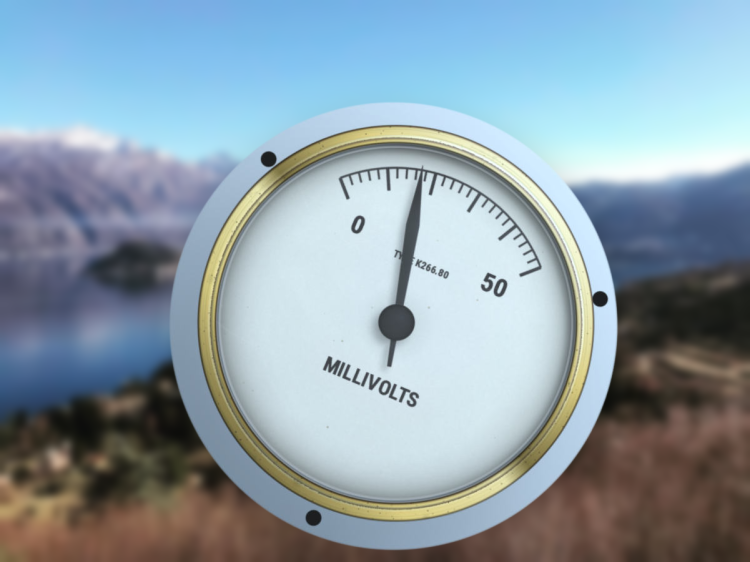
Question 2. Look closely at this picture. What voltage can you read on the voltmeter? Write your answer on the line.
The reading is 17 mV
